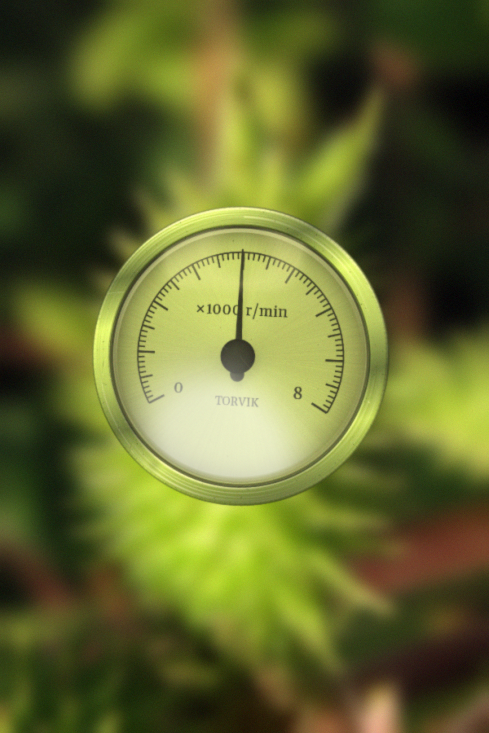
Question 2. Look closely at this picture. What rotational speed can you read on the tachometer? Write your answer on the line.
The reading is 4000 rpm
